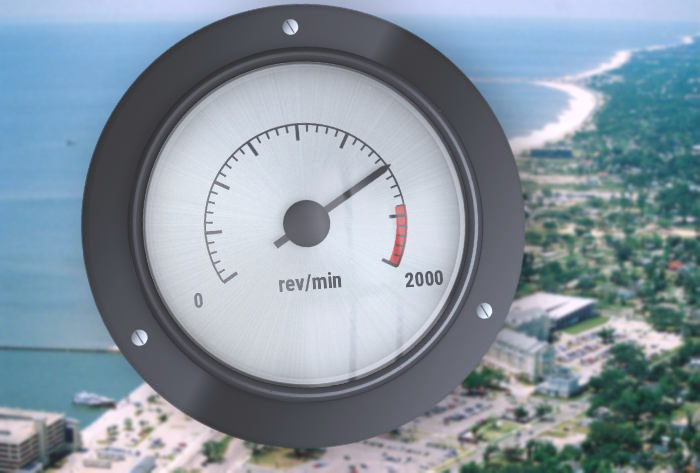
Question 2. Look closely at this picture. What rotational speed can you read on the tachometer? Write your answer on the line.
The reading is 1500 rpm
